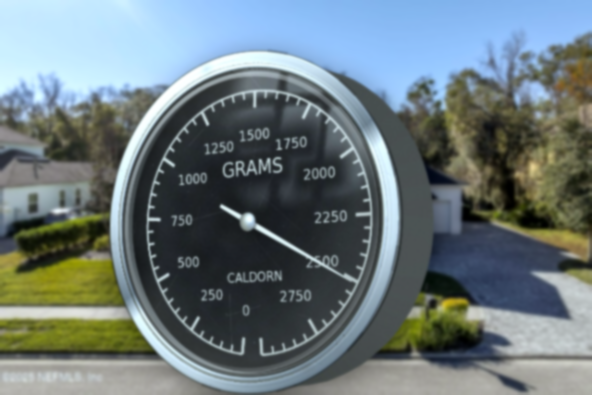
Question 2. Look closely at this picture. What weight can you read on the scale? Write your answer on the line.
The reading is 2500 g
